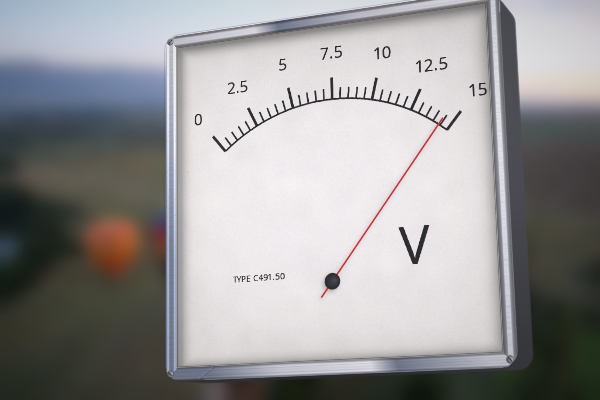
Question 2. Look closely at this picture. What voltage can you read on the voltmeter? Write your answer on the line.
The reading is 14.5 V
